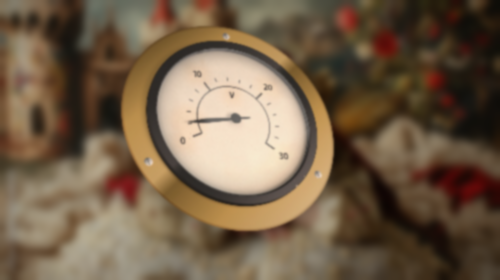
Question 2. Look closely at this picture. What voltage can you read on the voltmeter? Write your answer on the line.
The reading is 2 V
